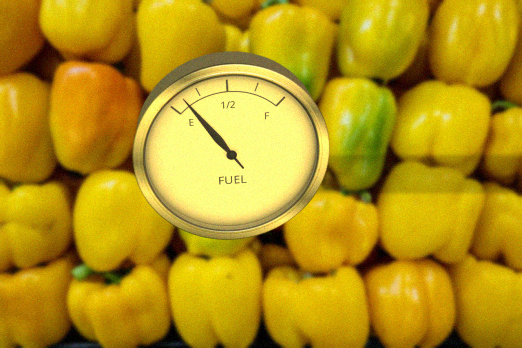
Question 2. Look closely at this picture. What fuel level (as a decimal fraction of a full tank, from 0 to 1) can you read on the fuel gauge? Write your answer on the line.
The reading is 0.125
